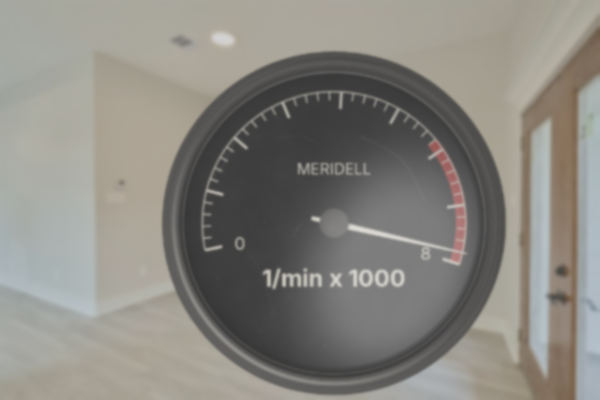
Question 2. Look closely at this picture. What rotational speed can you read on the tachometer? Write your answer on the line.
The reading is 7800 rpm
